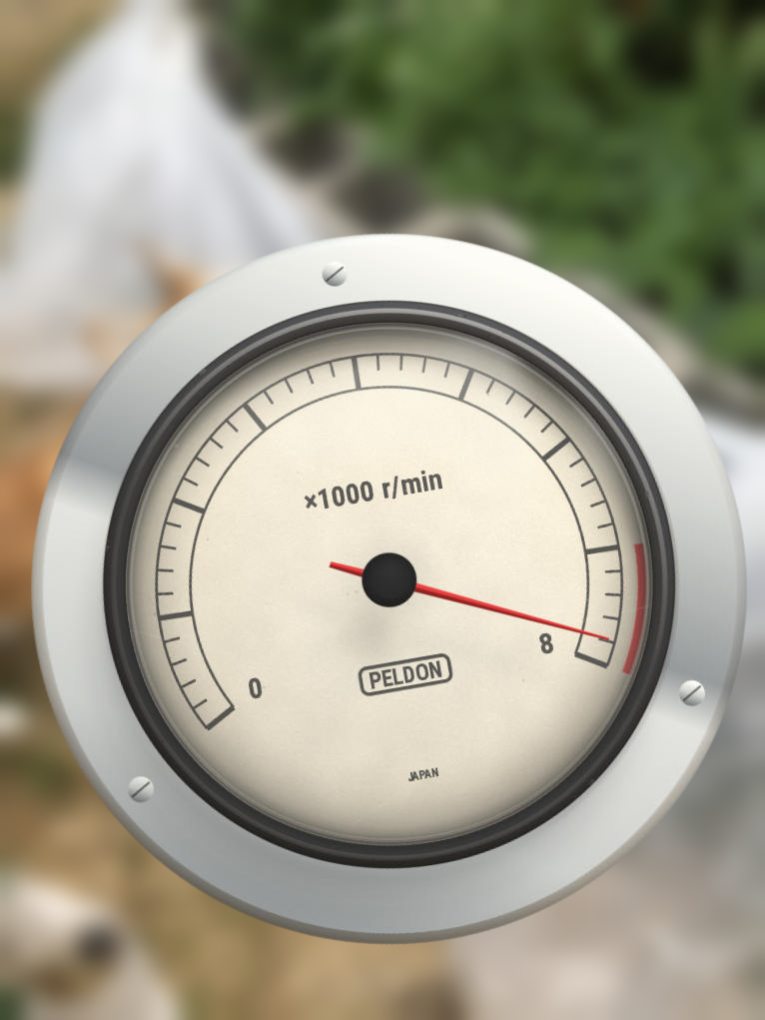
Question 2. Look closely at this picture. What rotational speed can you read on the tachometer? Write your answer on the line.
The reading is 7800 rpm
